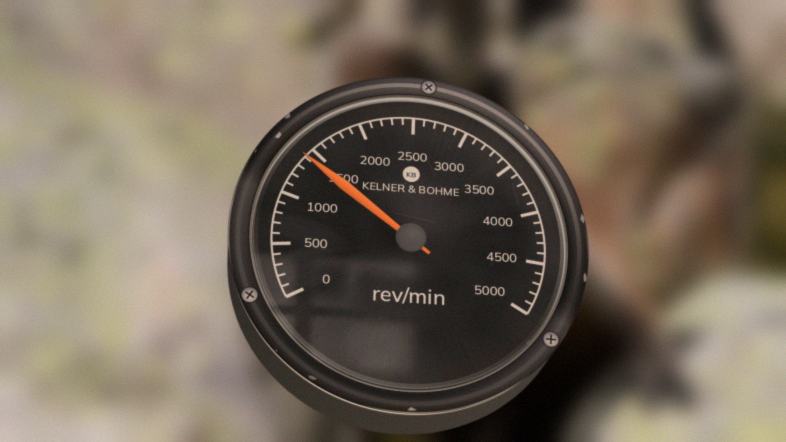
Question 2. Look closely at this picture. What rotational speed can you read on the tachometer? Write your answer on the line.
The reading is 1400 rpm
